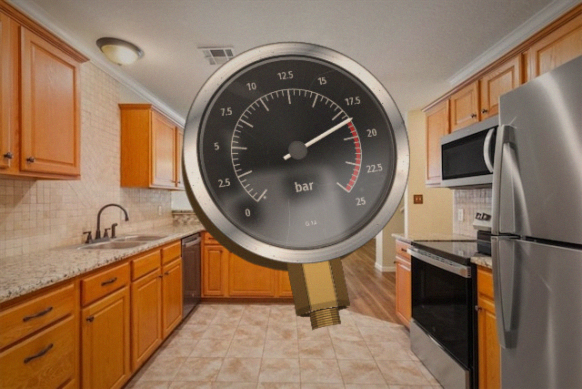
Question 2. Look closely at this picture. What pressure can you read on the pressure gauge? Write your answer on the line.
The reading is 18.5 bar
